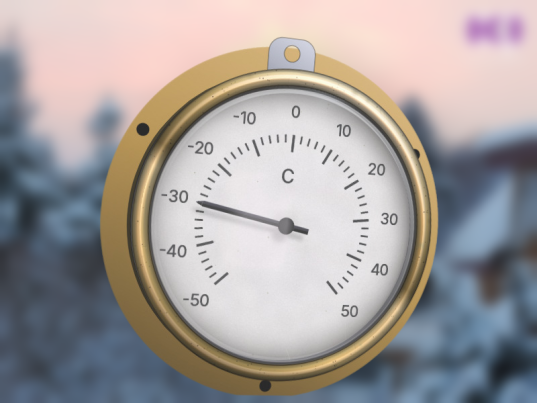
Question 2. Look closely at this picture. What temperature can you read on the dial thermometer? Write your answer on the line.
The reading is -30 °C
